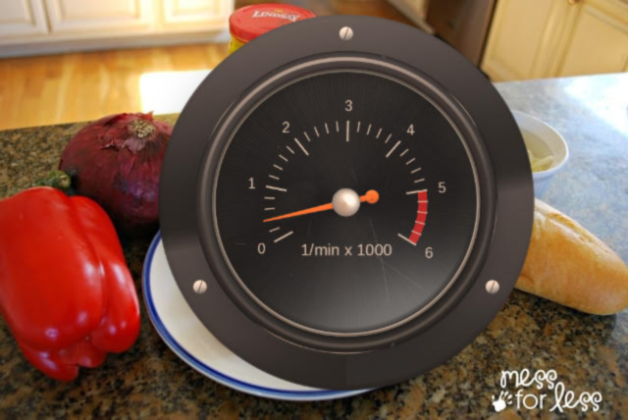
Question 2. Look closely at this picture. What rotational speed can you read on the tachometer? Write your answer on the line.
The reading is 400 rpm
